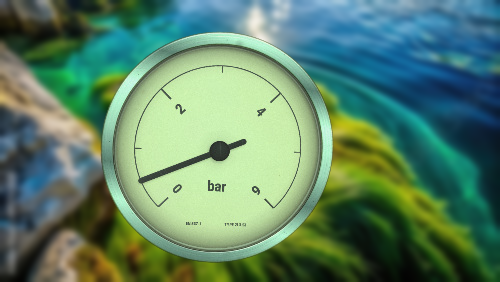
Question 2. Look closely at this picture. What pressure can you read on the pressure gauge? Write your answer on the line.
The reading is 0.5 bar
